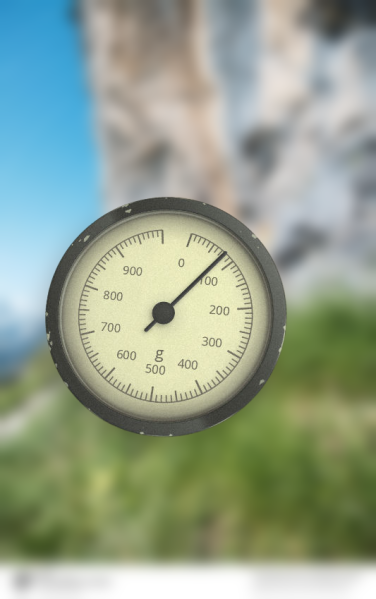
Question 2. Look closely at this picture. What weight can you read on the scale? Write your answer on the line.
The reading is 80 g
